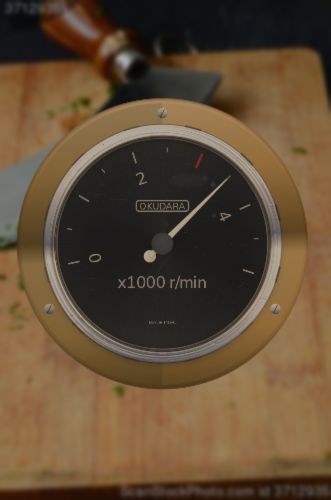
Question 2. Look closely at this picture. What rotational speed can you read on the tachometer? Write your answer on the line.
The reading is 3500 rpm
